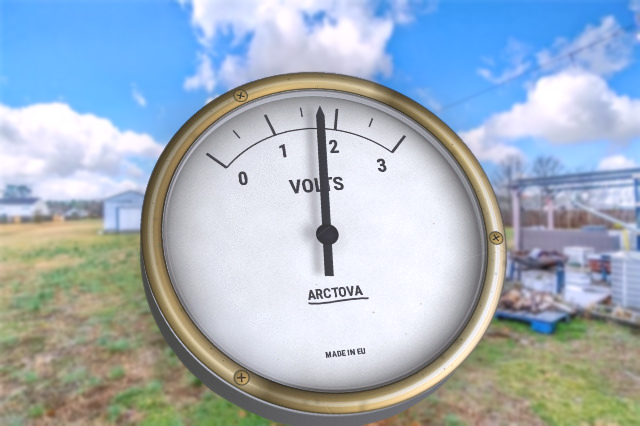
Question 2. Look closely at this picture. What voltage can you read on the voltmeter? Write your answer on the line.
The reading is 1.75 V
